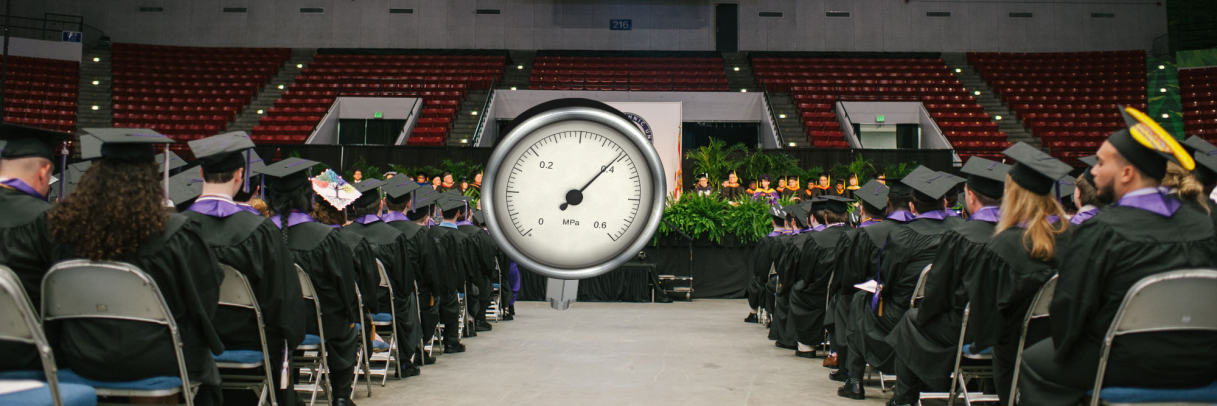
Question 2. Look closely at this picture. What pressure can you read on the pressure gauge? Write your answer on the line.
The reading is 0.39 MPa
